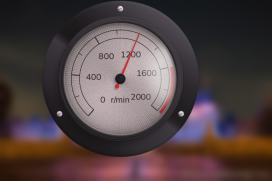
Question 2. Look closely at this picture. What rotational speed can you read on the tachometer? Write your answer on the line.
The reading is 1200 rpm
